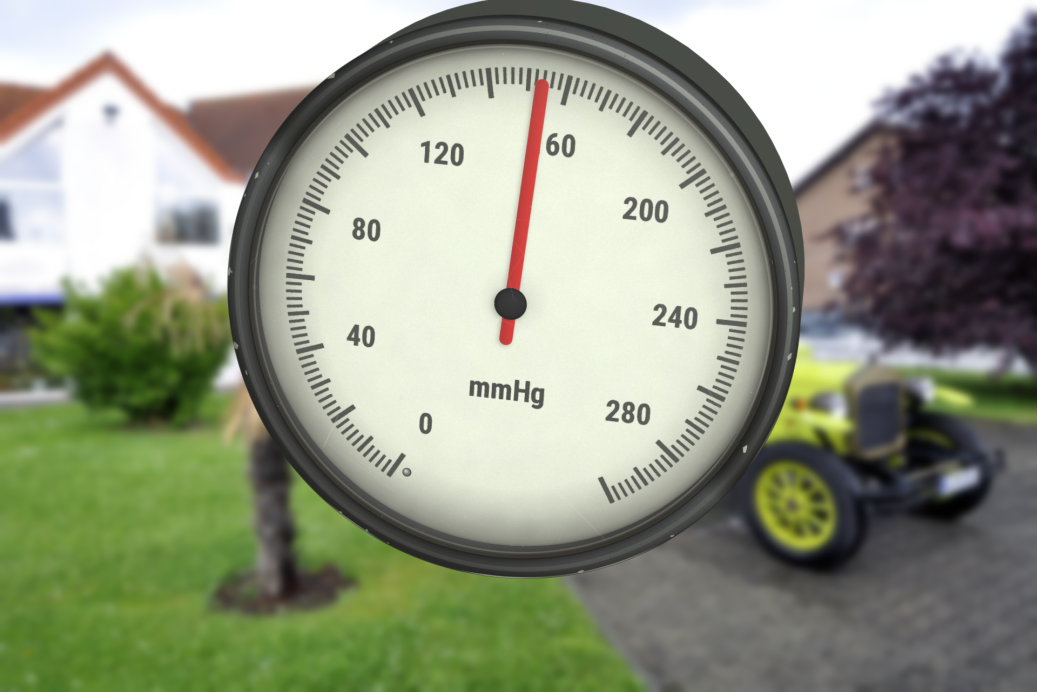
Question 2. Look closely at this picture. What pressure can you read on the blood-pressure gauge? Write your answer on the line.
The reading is 154 mmHg
